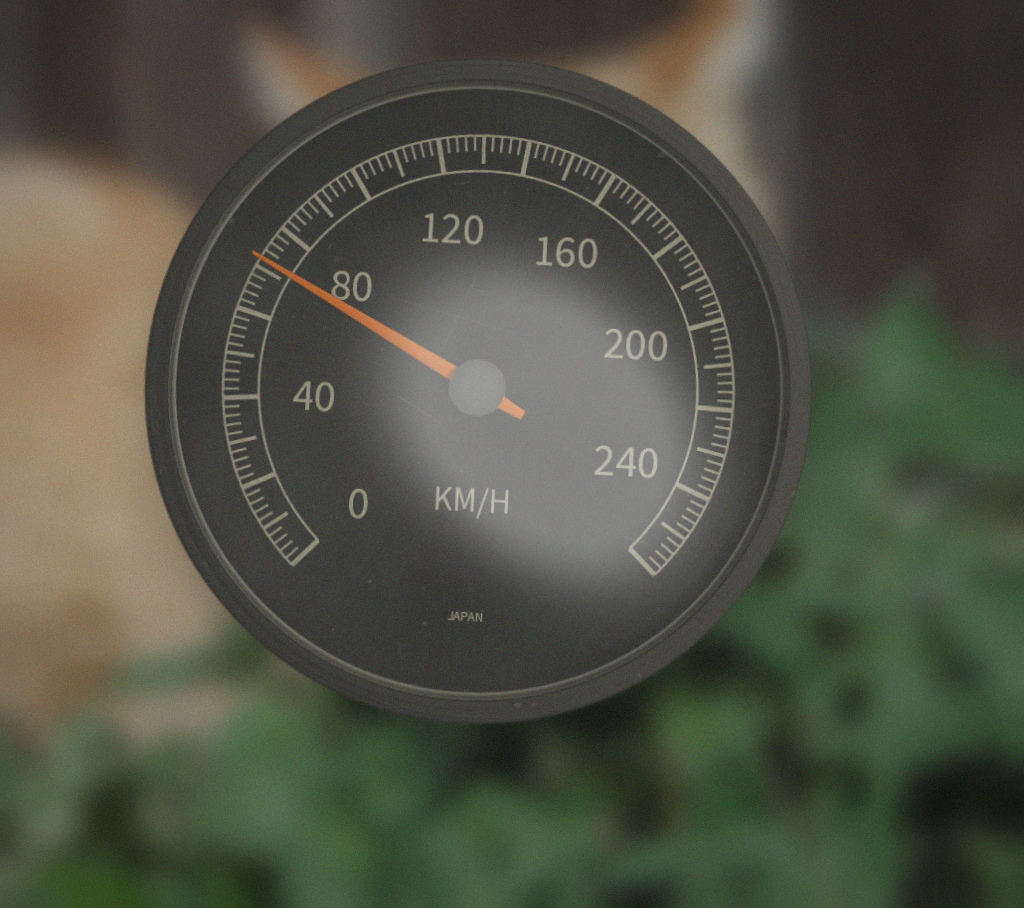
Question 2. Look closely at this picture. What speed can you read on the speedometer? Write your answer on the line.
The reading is 72 km/h
